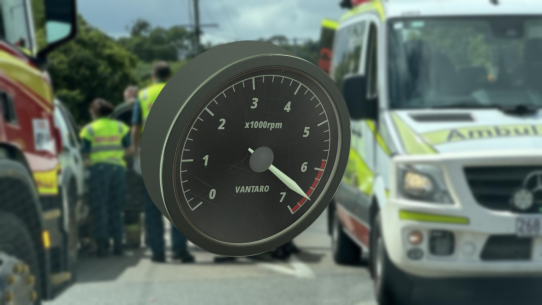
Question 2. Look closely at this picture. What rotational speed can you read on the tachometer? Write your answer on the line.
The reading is 6600 rpm
